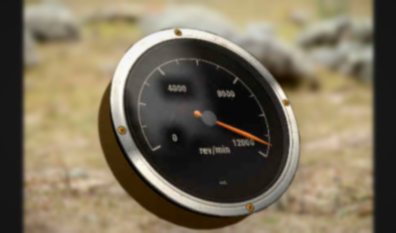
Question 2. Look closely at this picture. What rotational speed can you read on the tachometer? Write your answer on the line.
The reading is 11500 rpm
